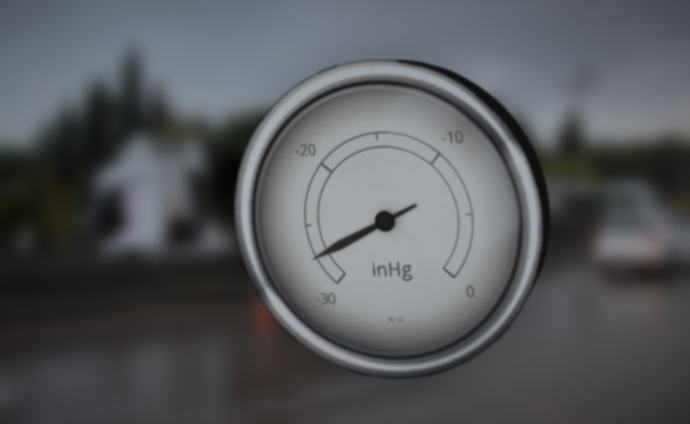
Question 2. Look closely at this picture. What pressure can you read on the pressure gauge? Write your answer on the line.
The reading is -27.5 inHg
